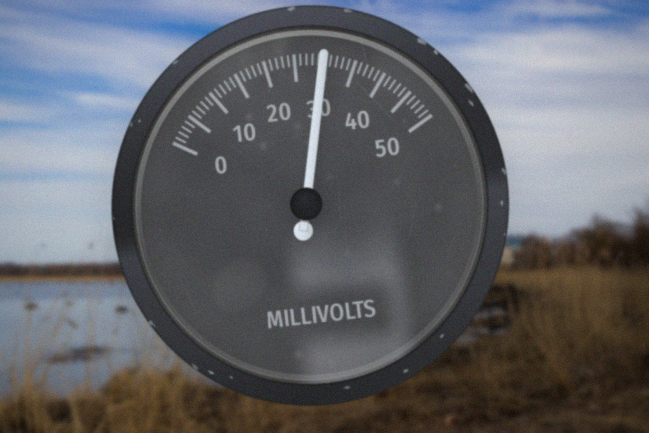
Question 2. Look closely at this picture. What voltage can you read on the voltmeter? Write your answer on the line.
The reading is 30 mV
